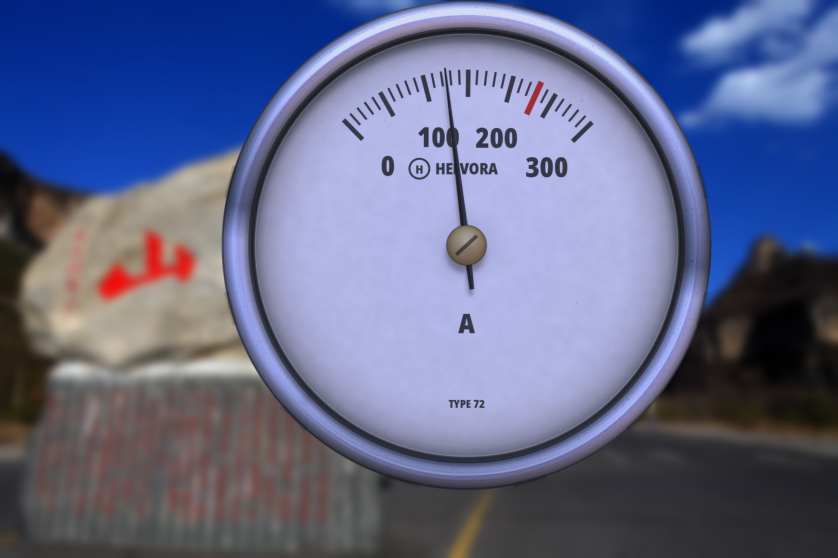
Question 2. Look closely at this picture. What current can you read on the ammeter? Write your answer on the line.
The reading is 125 A
